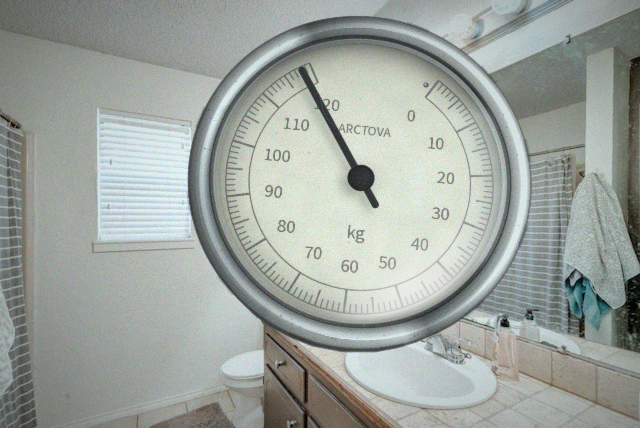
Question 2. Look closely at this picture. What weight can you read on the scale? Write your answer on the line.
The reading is 118 kg
